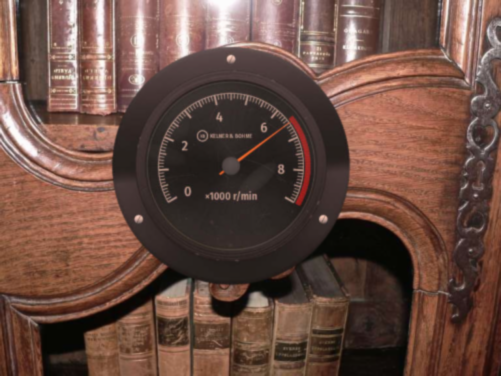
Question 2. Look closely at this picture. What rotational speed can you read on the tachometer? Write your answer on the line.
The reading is 6500 rpm
